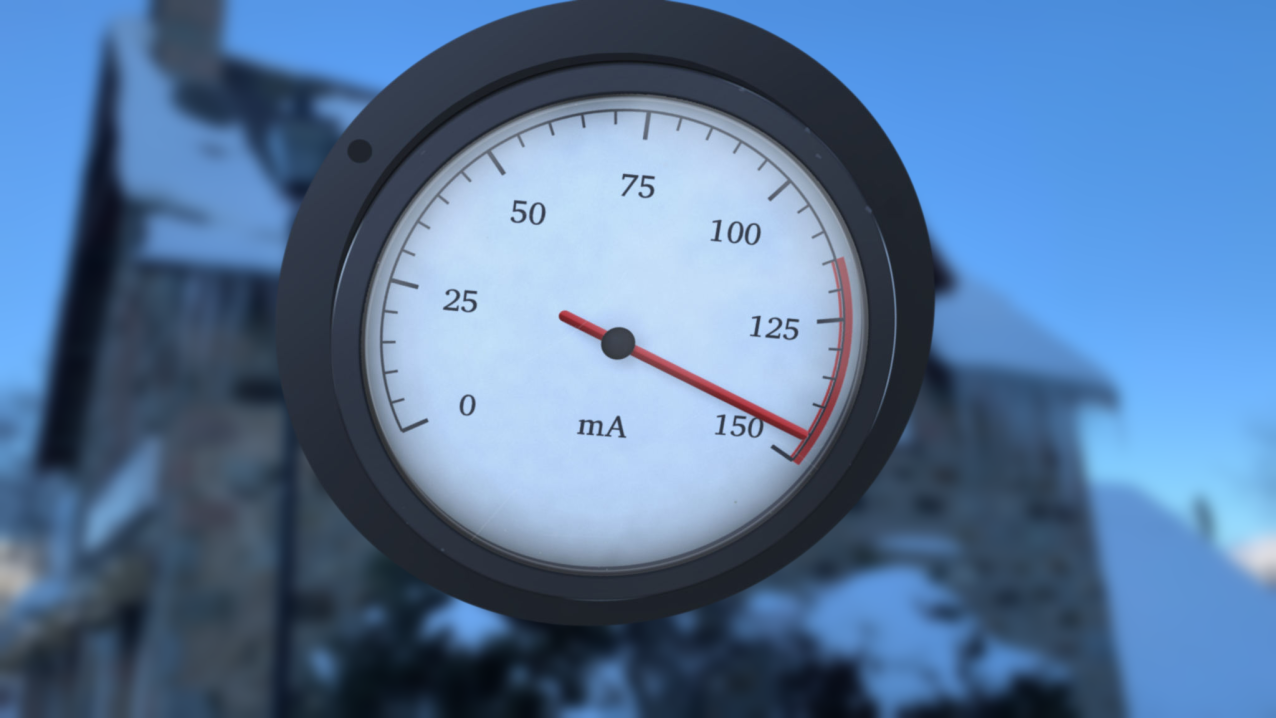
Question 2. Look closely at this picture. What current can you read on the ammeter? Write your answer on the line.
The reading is 145 mA
